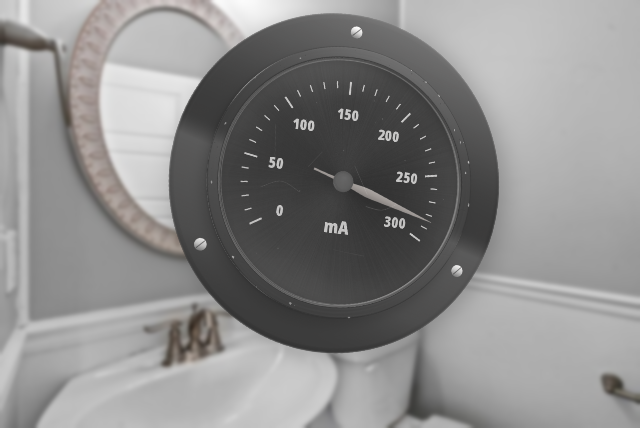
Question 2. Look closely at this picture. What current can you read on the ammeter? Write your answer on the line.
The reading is 285 mA
